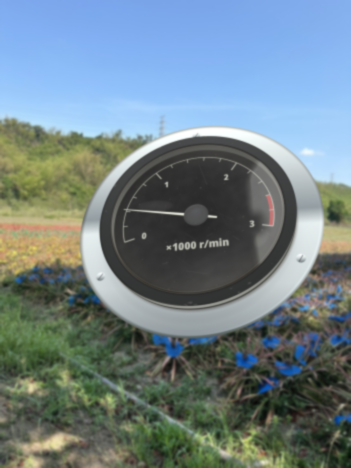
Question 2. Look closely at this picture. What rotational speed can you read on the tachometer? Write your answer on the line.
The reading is 400 rpm
